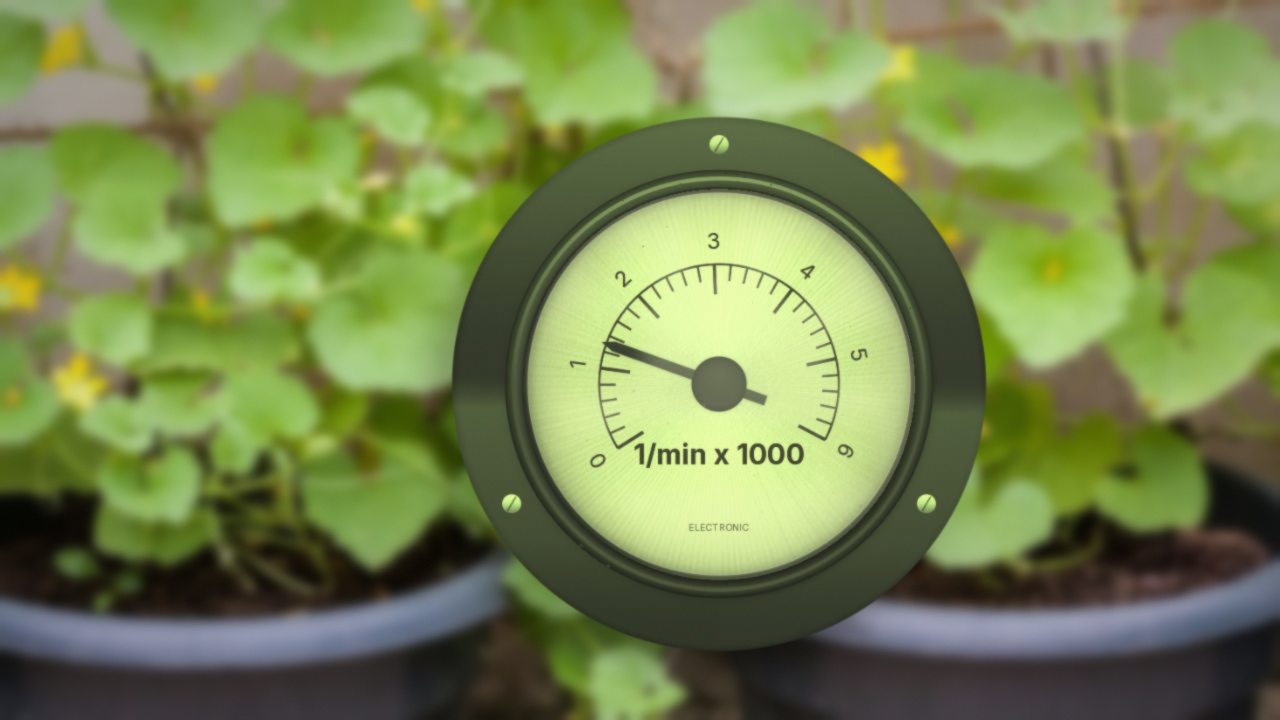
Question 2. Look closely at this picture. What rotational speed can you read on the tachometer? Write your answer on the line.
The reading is 1300 rpm
